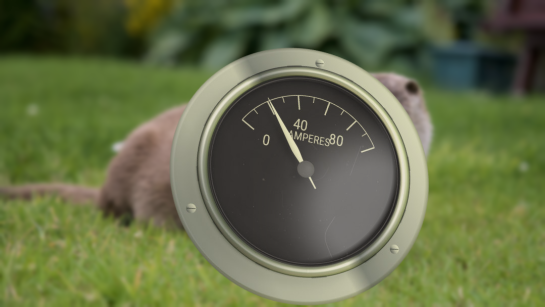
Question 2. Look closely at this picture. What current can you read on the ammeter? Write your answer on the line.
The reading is 20 A
